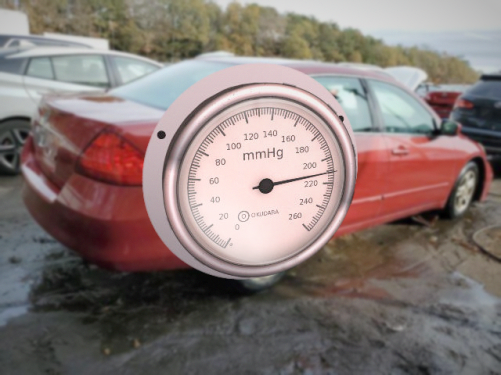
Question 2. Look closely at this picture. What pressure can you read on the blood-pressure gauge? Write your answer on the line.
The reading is 210 mmHg
